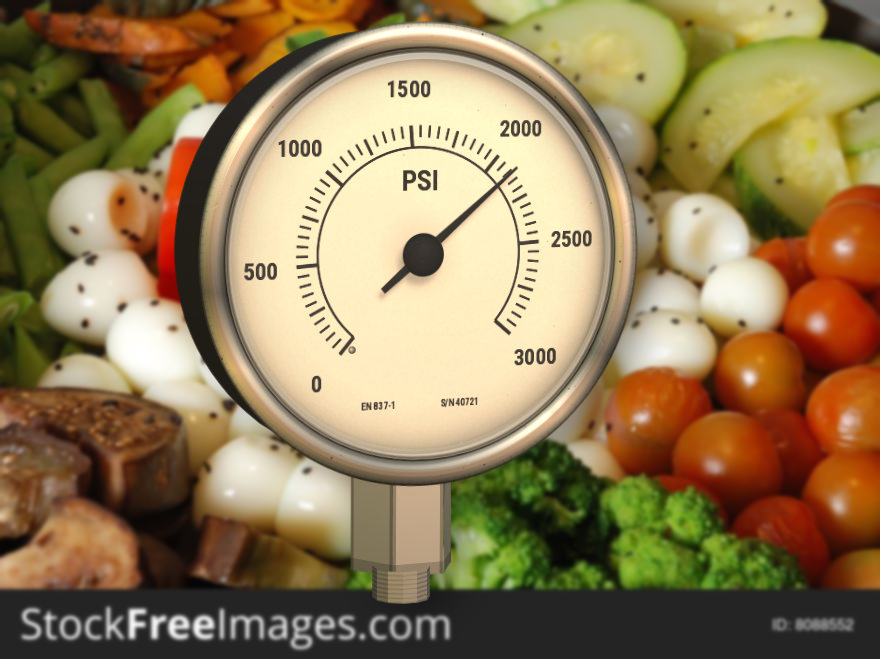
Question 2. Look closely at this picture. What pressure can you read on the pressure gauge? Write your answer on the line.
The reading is 2100 psi
